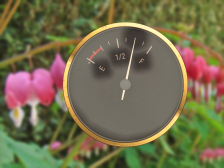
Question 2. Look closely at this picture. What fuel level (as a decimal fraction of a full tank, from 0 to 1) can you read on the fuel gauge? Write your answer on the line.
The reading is 0.75
